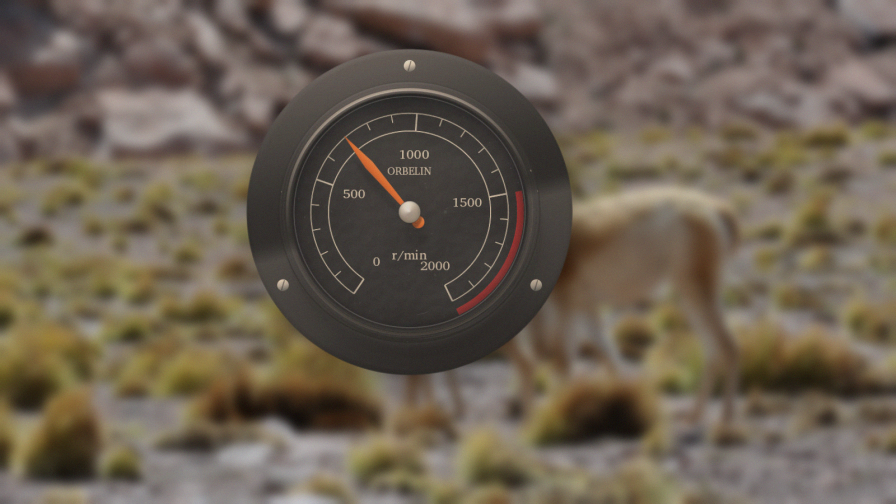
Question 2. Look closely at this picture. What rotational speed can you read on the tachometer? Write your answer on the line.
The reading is 700 rpm
